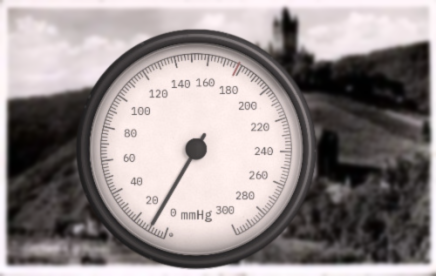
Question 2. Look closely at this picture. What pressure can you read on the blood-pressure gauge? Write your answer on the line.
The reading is 10 mmHg
